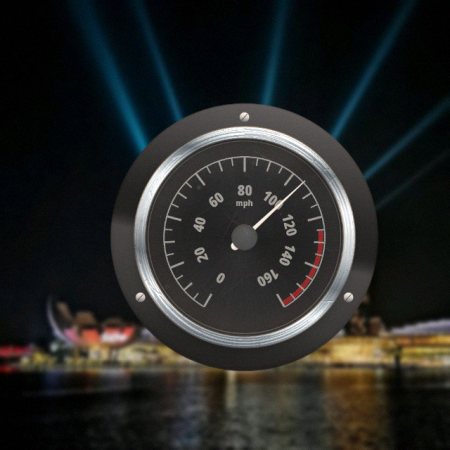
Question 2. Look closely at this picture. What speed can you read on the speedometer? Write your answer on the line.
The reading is 105 mph
